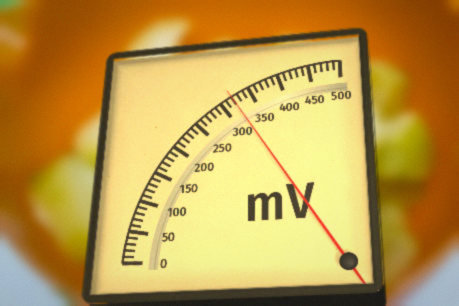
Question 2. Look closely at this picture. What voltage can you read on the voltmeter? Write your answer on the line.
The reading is 320 mV
